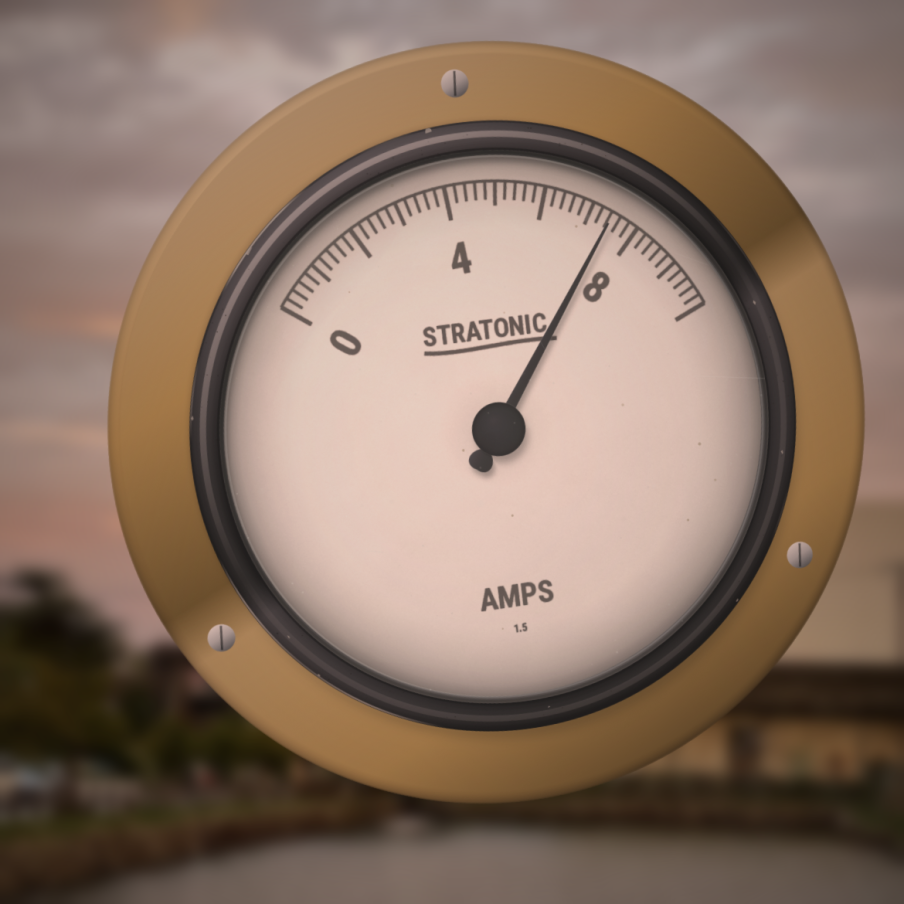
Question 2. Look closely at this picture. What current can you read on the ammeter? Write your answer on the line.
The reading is 7.4 A
